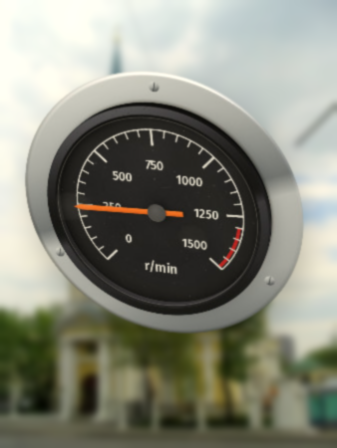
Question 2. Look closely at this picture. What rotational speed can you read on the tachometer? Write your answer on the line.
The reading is 250 rpm
